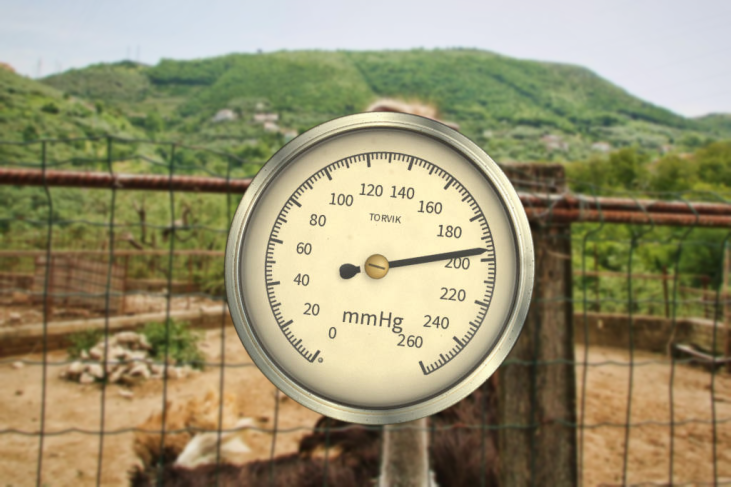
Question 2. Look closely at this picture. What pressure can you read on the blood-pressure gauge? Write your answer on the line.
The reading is 196 mmHg
